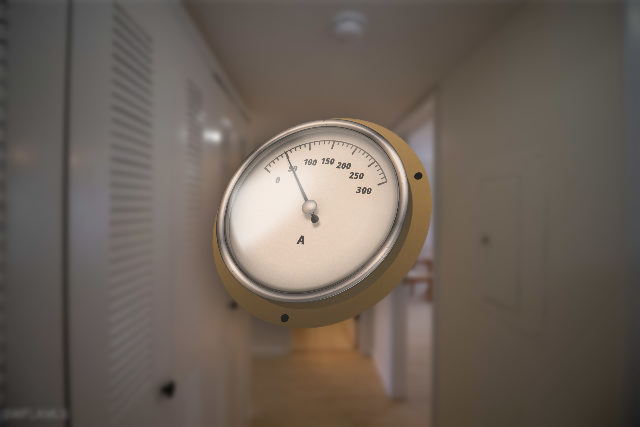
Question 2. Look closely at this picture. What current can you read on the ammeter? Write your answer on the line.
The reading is 50 A
